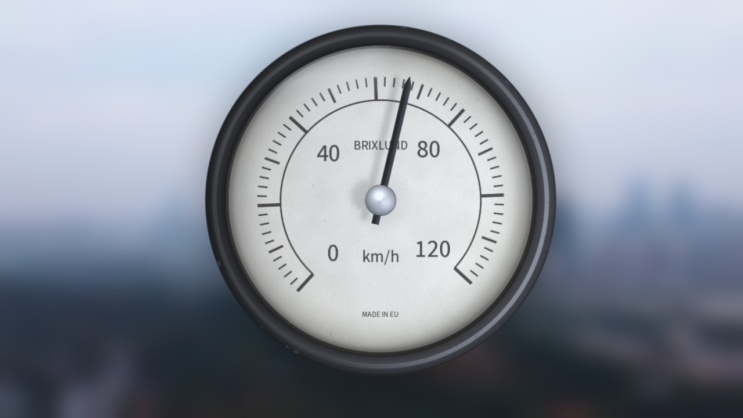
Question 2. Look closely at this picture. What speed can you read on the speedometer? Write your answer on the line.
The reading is 67 km/h
